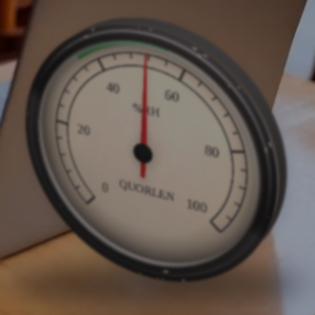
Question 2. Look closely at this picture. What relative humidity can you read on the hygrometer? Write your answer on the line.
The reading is 52 %
